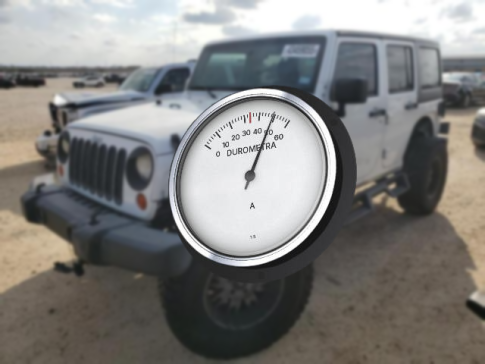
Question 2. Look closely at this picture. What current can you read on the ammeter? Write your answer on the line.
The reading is 50 A
